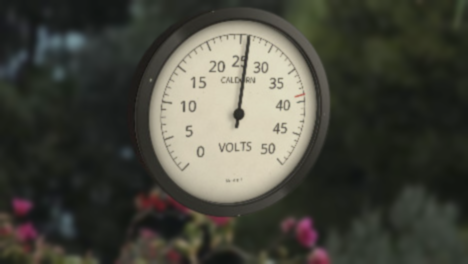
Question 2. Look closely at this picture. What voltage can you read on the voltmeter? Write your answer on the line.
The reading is 26 V
